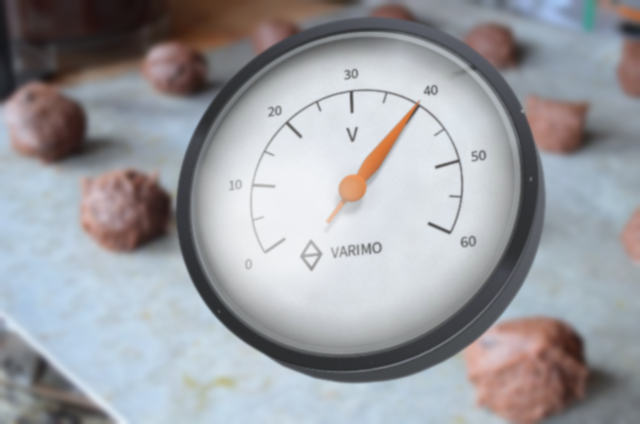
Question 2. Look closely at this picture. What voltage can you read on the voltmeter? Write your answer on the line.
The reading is 40 V
